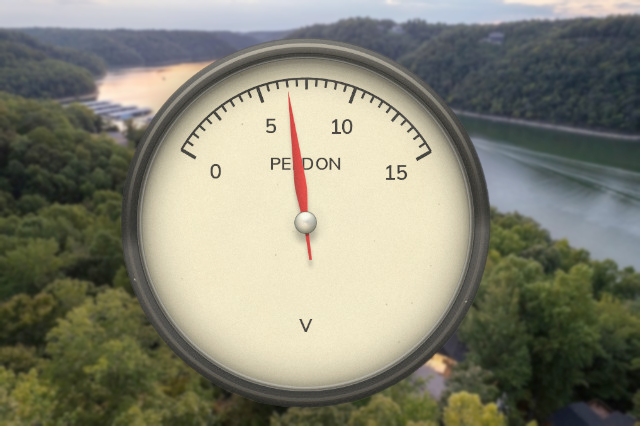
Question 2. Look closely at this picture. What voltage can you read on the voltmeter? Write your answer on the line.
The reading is 6.5 V
